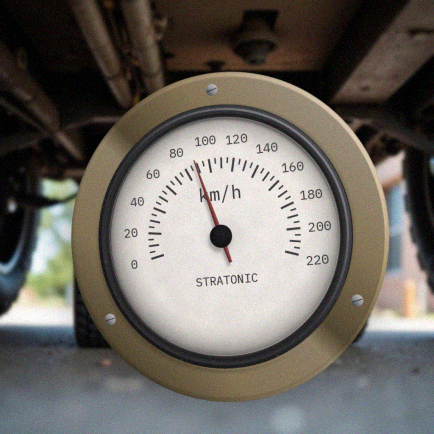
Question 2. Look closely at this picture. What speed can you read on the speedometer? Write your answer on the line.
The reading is 90 km/h
